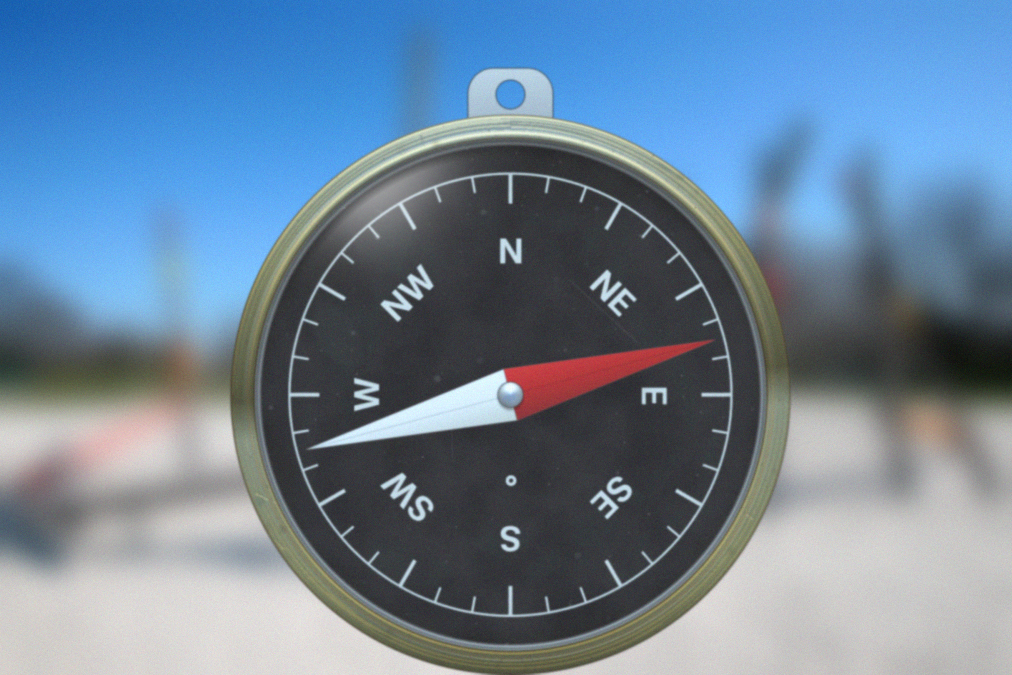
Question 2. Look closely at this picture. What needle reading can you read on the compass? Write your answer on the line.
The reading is 75 °
